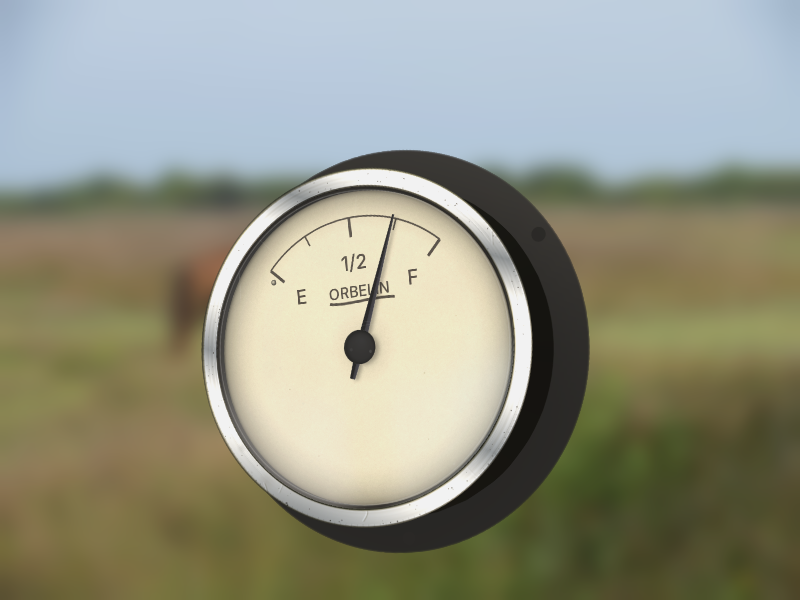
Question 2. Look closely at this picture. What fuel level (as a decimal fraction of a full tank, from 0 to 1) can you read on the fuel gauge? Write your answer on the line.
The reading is 0.75
